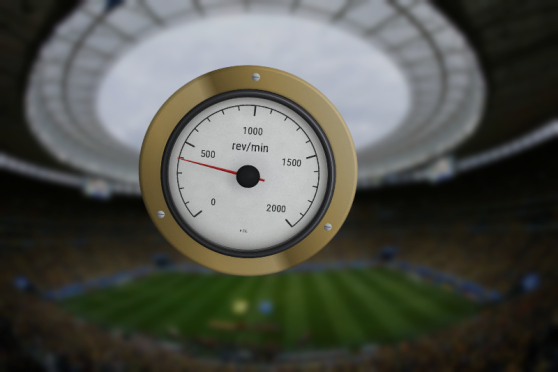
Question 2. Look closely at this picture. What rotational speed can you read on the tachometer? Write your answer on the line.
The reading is 400 rpm
